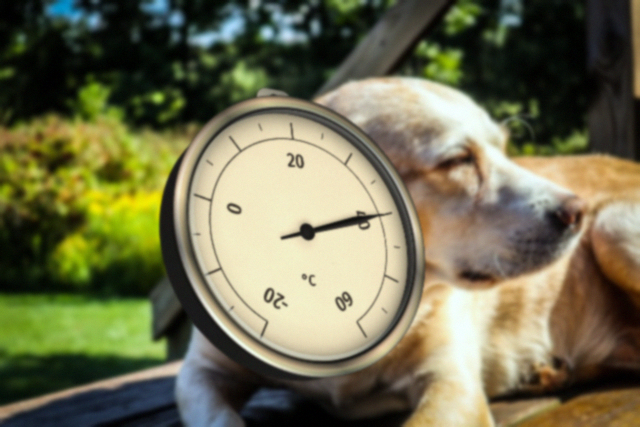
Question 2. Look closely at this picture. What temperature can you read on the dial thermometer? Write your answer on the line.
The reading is 40 °C
